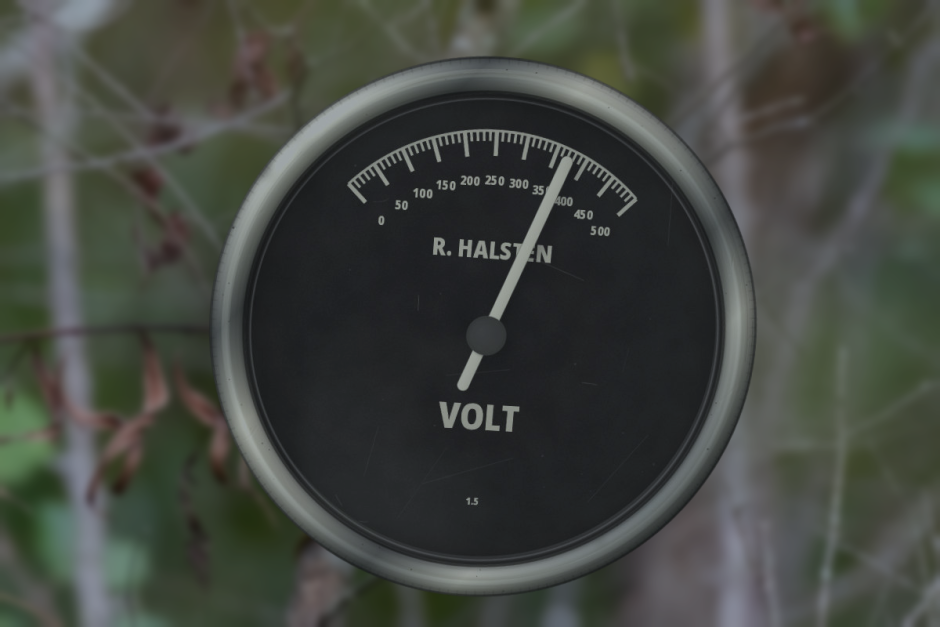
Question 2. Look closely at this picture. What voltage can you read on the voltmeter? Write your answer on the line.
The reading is 370 V
